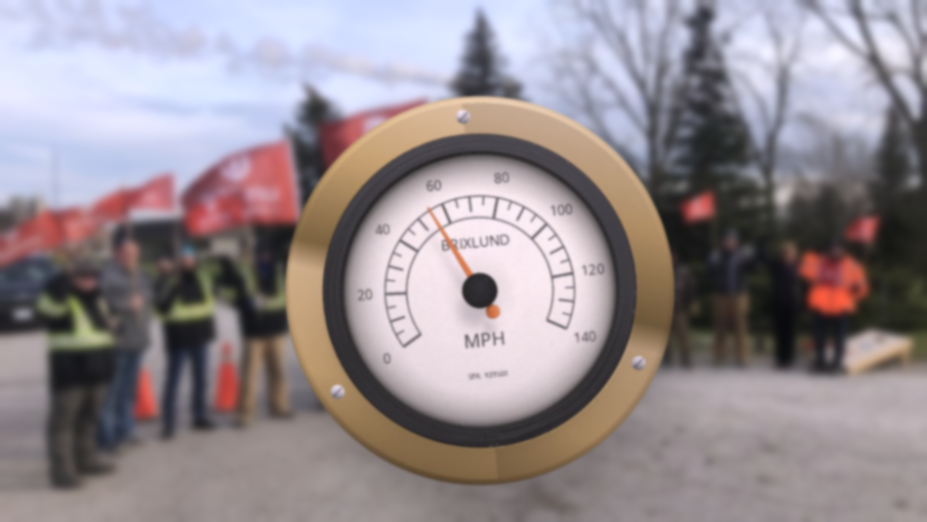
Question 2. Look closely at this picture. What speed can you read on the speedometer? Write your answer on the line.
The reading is 55 mph
